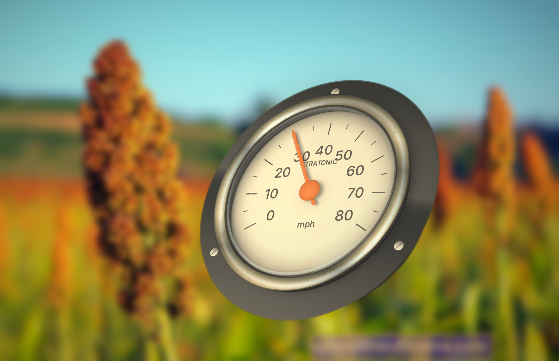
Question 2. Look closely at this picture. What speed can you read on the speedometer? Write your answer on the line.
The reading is 30 mph
